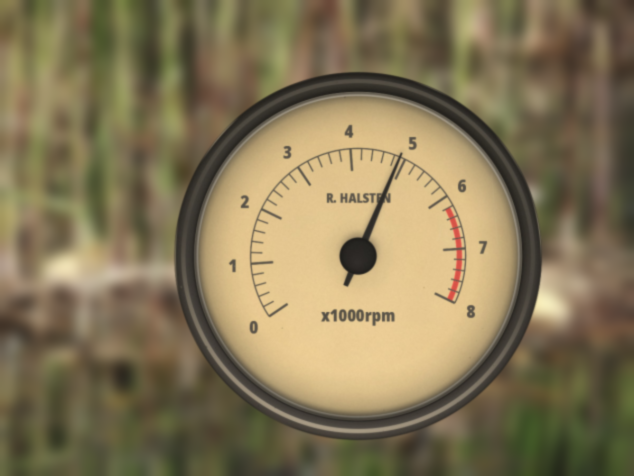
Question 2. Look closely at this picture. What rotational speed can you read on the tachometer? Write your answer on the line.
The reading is 4900 rpm
